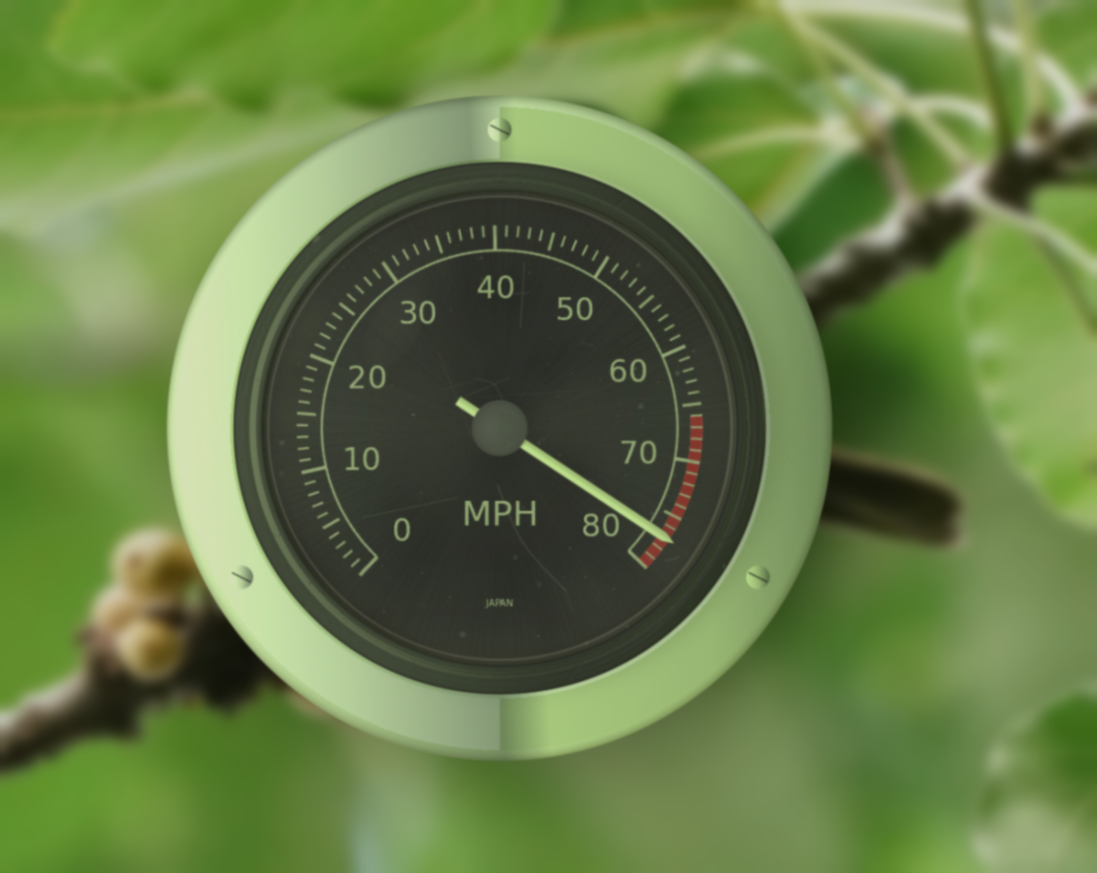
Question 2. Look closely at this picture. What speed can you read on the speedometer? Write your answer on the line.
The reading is 77 mph
